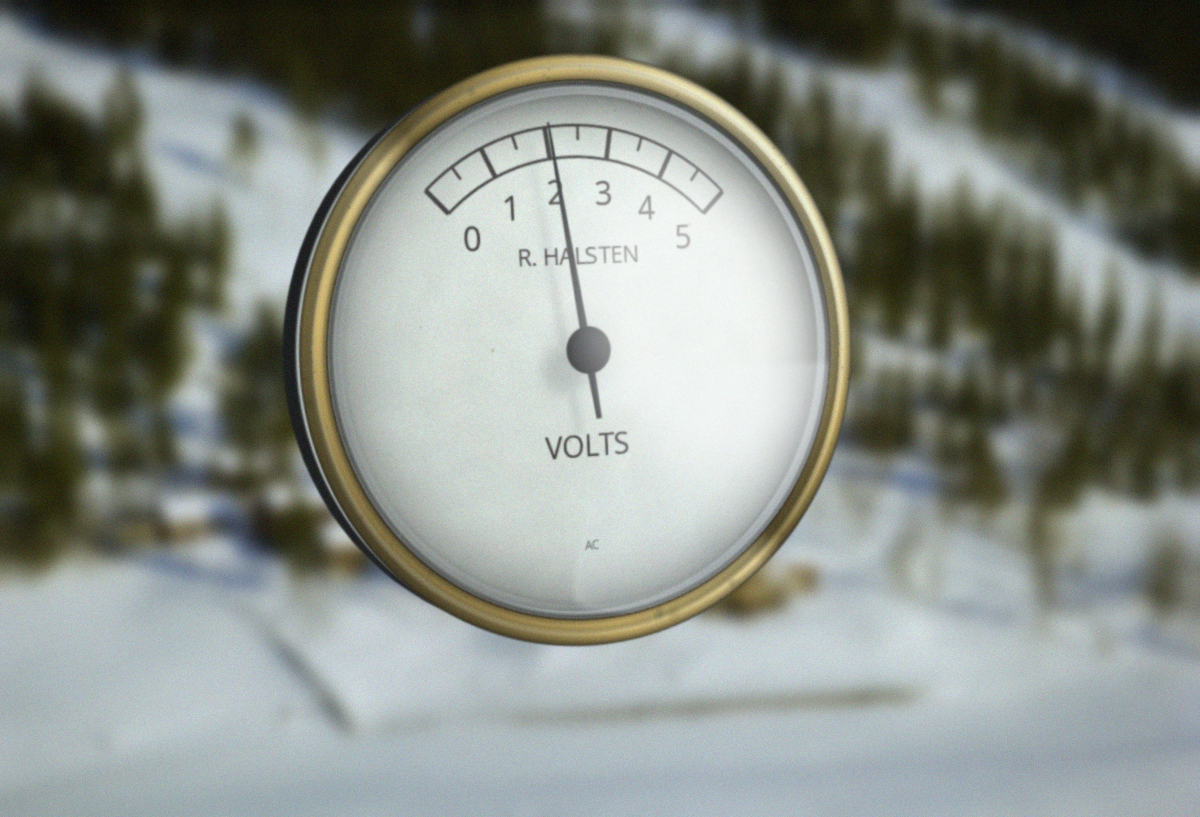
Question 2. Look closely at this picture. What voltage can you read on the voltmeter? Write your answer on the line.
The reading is 2 V
